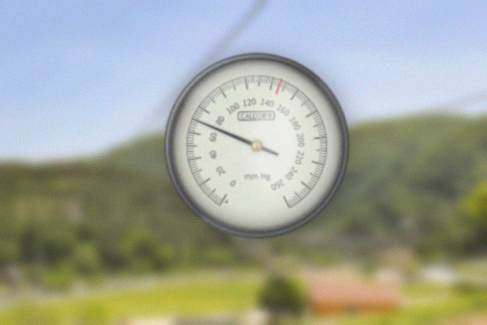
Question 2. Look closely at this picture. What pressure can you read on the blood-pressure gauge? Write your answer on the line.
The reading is 70 mmHg
